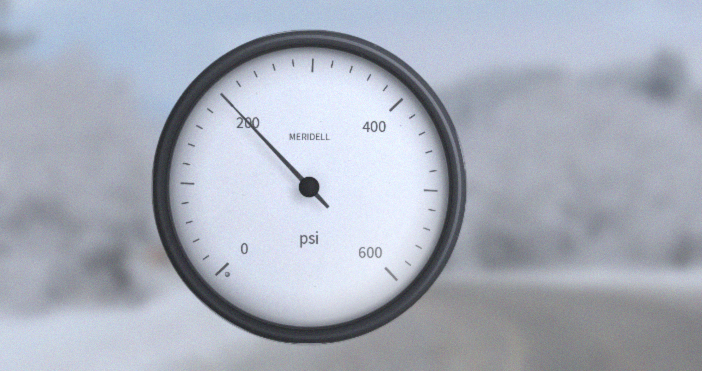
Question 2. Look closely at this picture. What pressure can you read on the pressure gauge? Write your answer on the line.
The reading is 200 psi
